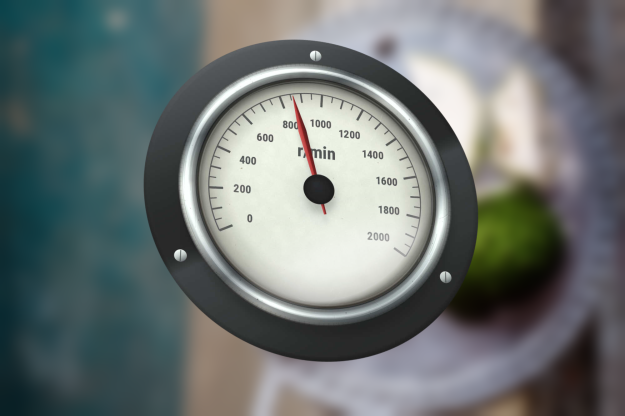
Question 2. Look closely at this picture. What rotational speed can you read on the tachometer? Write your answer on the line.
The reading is 850 rpm
